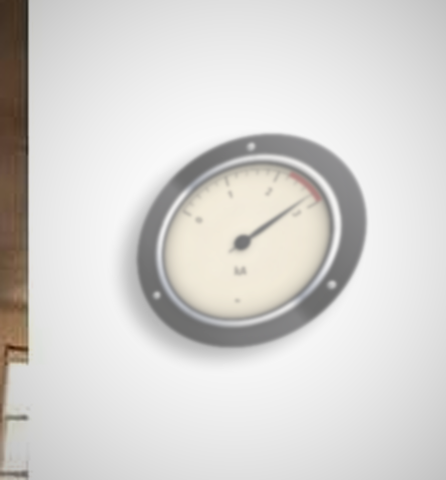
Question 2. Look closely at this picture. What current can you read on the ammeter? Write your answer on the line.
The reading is 2.8 kA
